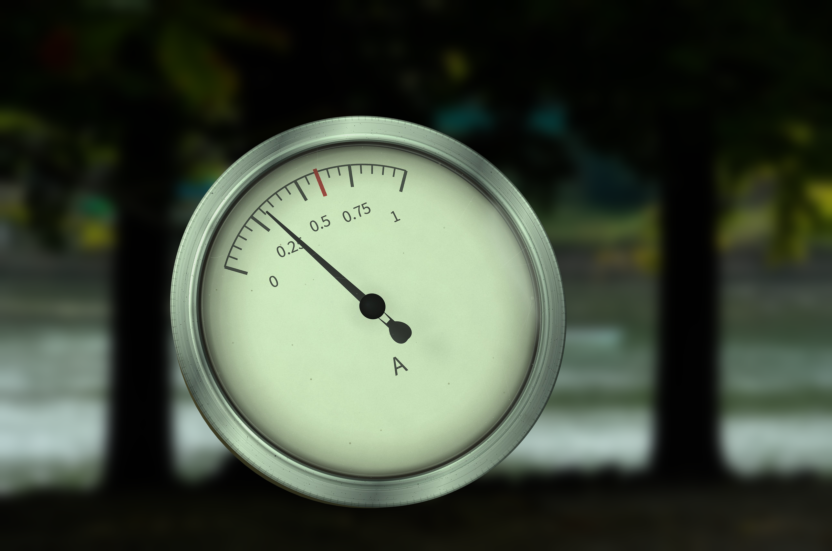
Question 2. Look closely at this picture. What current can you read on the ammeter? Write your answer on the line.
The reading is 0.3 A
